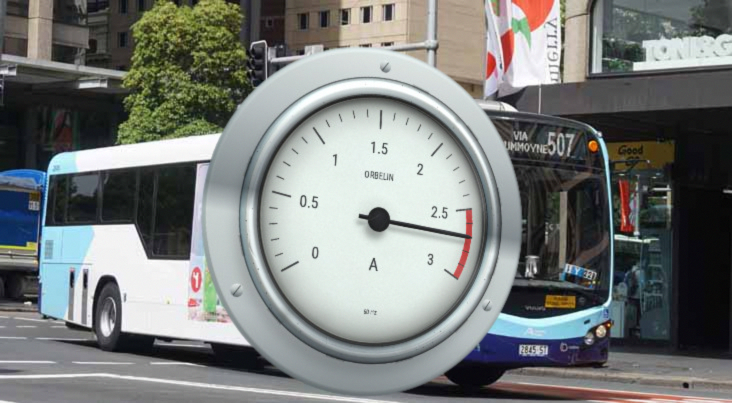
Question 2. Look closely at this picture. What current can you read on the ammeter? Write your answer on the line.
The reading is 2.7 A
